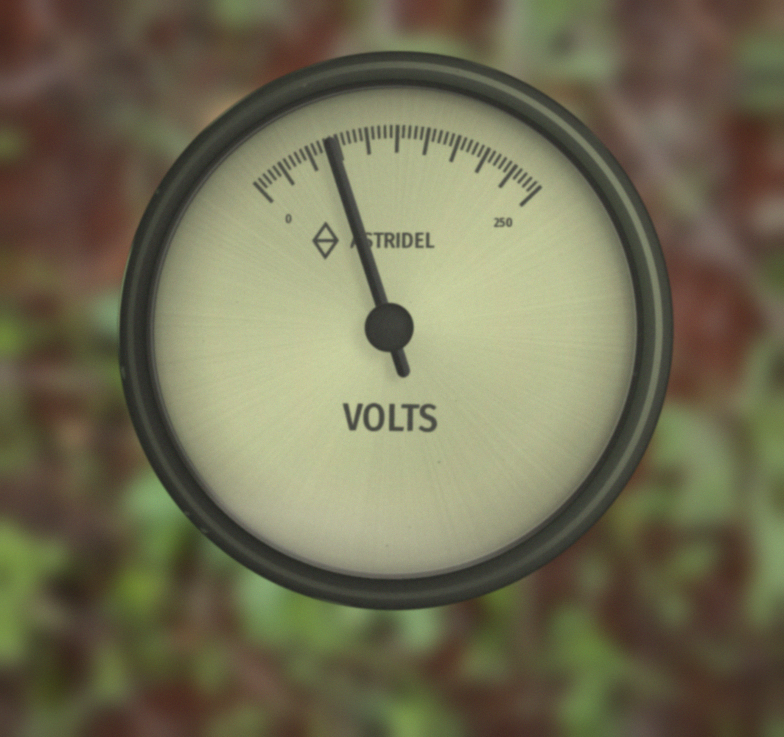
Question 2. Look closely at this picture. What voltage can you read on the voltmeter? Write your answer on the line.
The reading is 70 V
